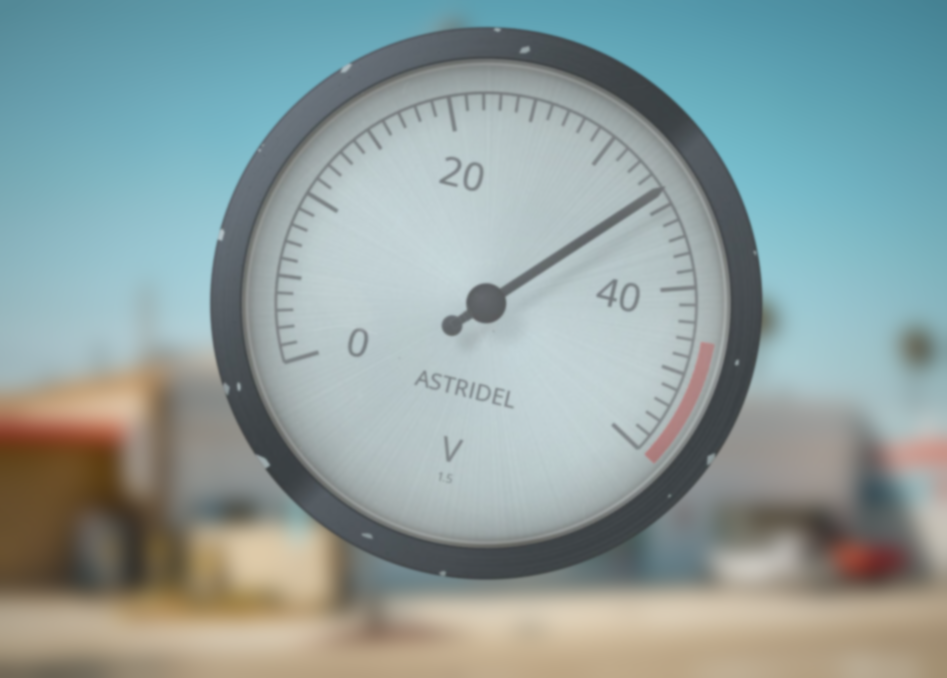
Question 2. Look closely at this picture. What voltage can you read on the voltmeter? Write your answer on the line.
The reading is 34 V
